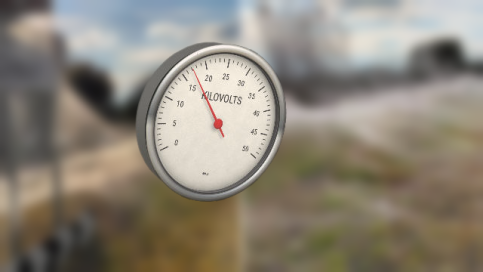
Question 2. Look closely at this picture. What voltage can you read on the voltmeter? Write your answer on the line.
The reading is 17 kV
